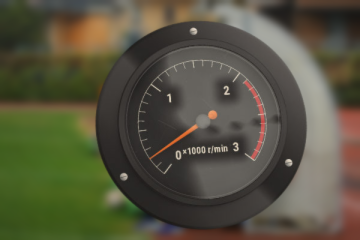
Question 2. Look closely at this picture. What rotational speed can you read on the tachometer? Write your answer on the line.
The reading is 200 rpm
